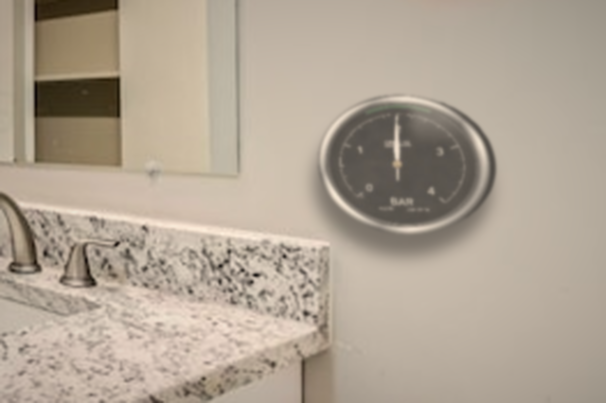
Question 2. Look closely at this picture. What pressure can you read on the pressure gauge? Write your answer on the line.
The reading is 2 bar
